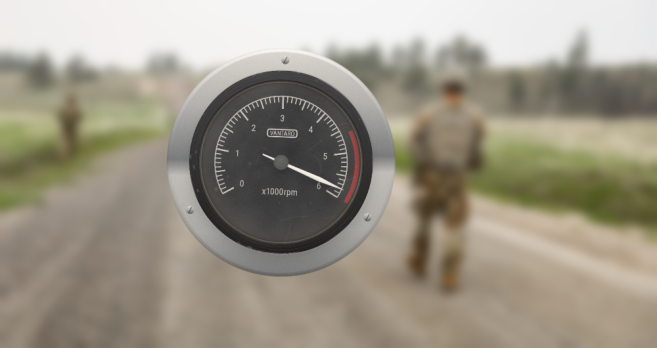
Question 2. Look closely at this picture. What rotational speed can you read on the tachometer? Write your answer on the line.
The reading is 5800 rpm
